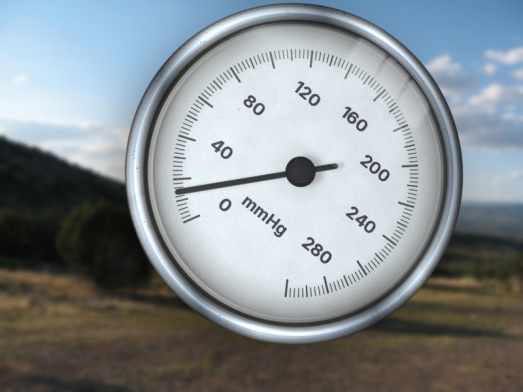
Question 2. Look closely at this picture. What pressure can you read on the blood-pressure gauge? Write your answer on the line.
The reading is 14 mmHg
